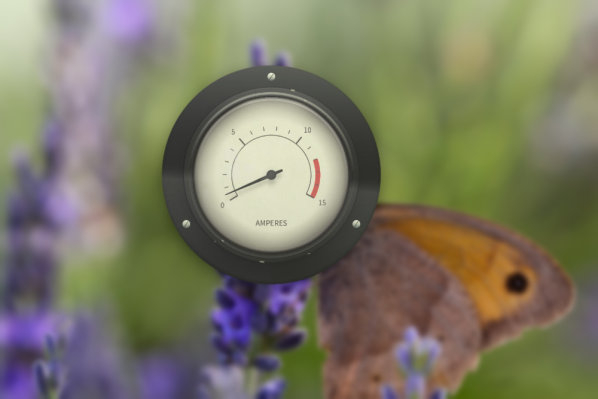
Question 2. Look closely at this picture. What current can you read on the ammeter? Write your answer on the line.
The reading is 0.5 A
